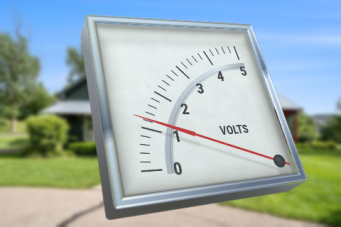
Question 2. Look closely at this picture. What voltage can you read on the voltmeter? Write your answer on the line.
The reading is 1.2 V
